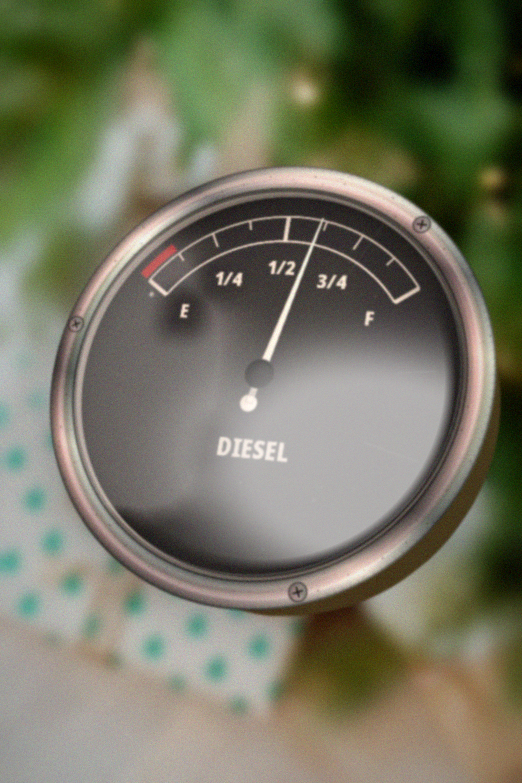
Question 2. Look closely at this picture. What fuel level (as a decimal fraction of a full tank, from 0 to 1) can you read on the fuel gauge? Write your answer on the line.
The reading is 0.625
